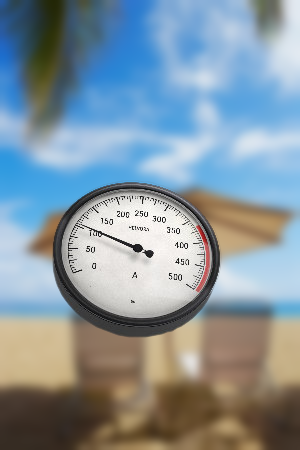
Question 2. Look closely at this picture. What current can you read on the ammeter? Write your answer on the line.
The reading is 100 A
